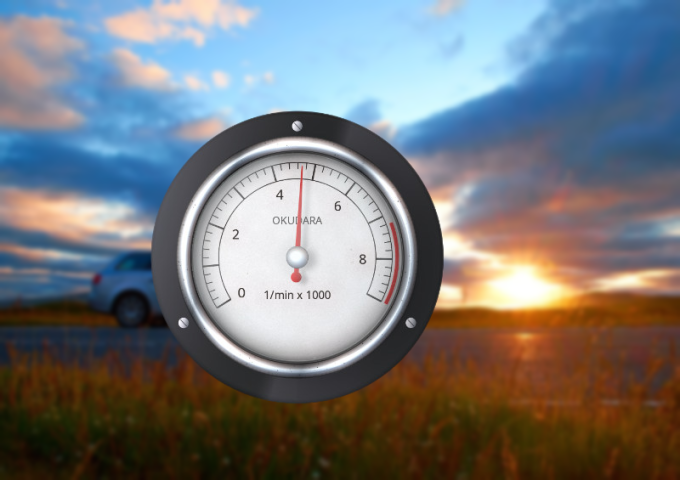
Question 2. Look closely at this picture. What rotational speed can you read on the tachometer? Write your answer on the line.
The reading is 4700 rpm
